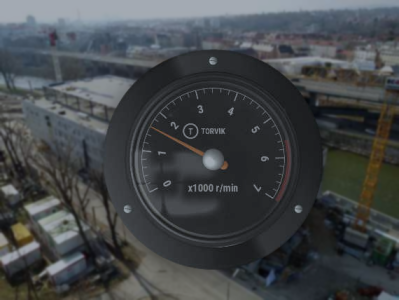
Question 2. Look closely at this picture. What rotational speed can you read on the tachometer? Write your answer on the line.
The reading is 1600 rpm
